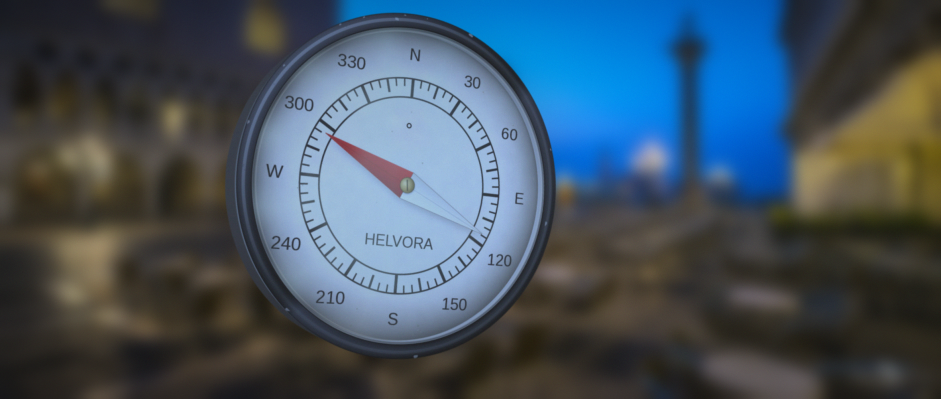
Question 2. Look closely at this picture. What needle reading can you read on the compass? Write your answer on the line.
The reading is 295 °
